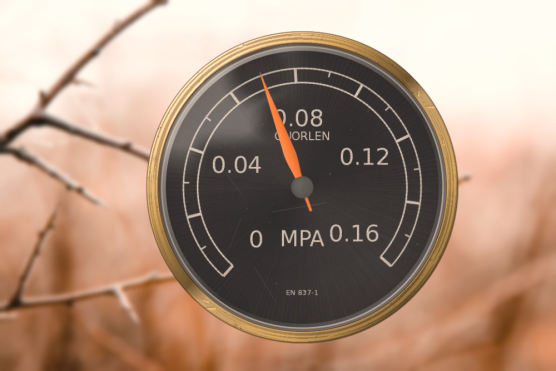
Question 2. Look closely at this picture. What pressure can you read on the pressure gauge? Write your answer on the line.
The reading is 0.07 MPa
